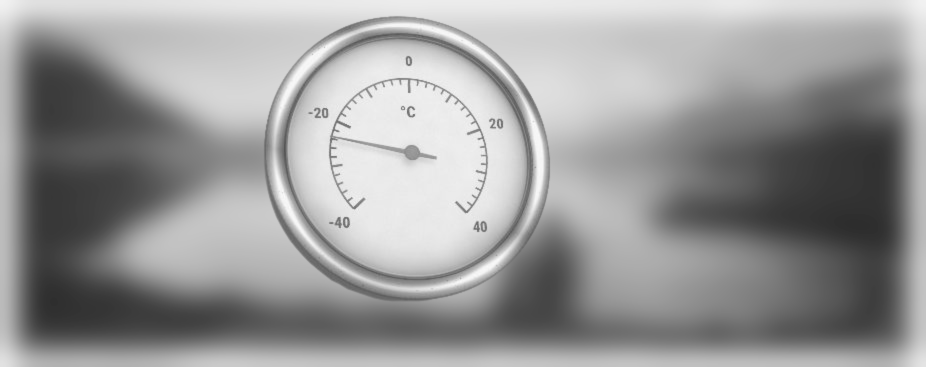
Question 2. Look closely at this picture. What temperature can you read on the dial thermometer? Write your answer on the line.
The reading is -24 °C
